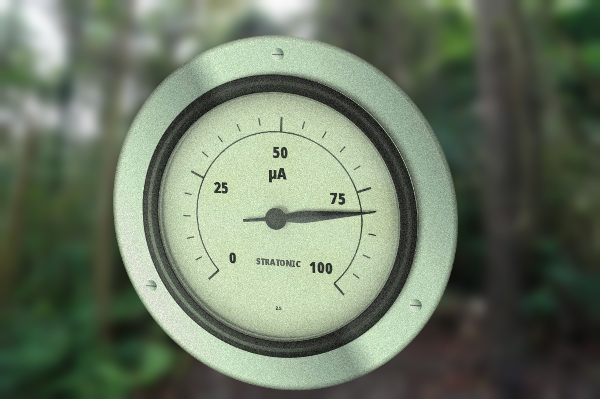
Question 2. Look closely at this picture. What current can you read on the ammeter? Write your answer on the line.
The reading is 80 µA
